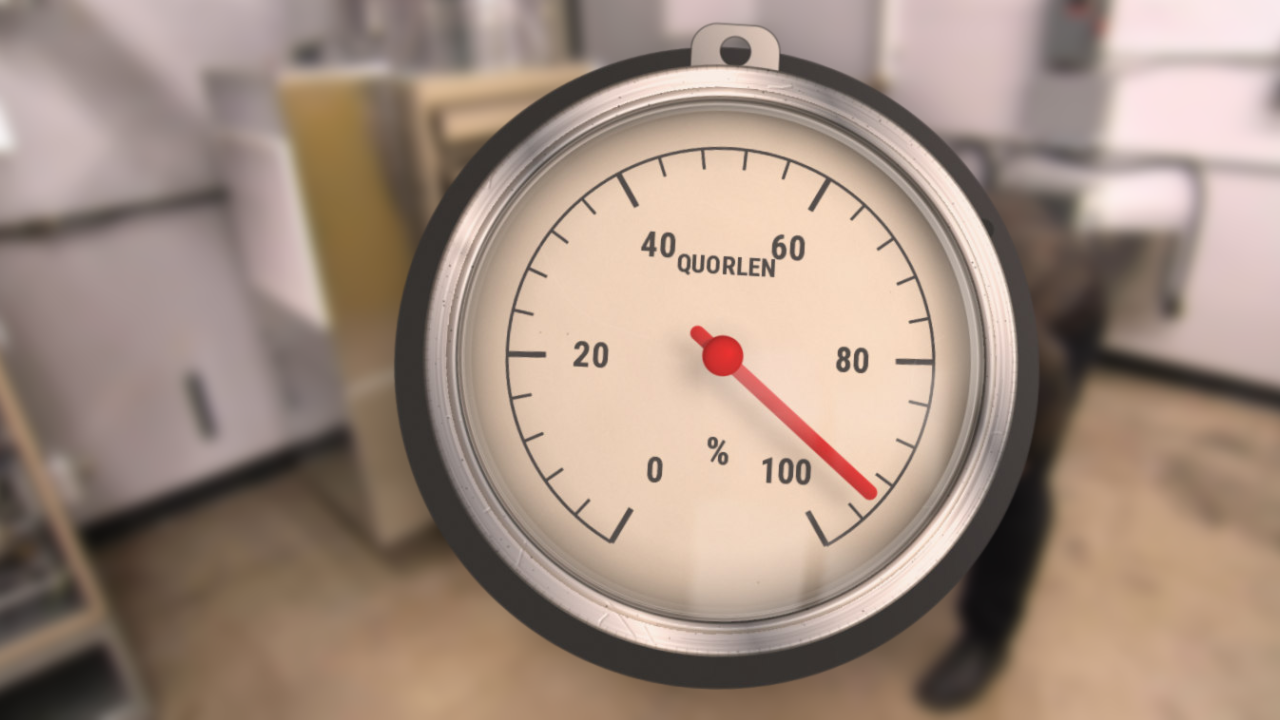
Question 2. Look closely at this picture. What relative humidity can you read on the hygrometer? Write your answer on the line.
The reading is 94 %
